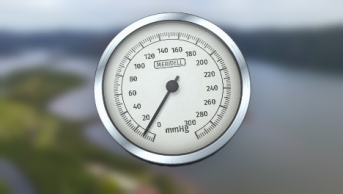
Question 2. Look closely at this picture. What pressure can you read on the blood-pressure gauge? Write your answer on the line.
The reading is 10 mmHg
